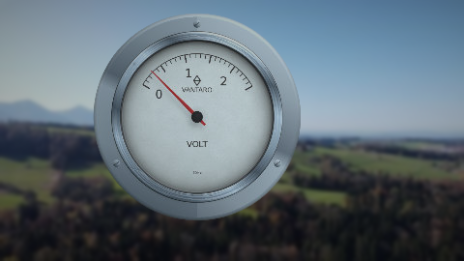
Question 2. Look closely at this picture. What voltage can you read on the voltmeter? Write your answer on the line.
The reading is 0.3 V
